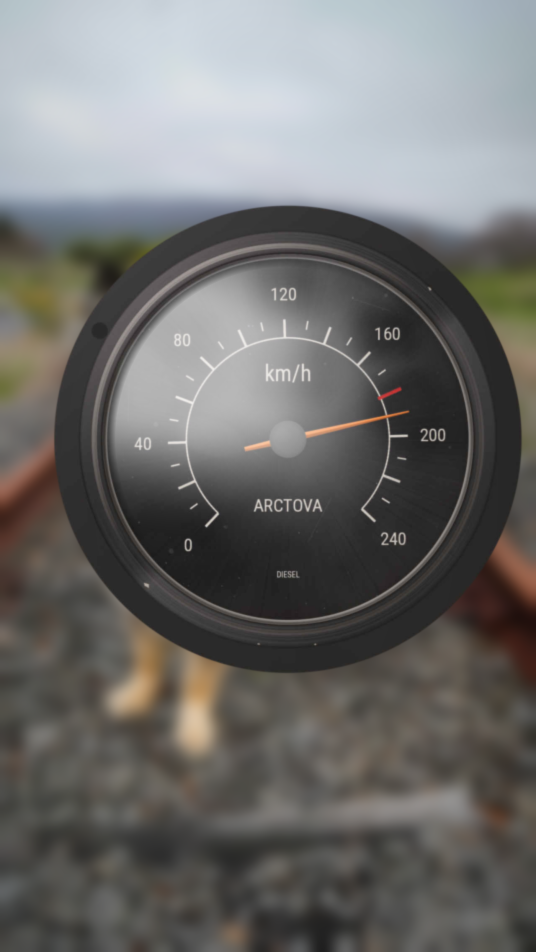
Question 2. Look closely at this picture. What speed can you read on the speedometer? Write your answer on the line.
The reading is 190 km/h
